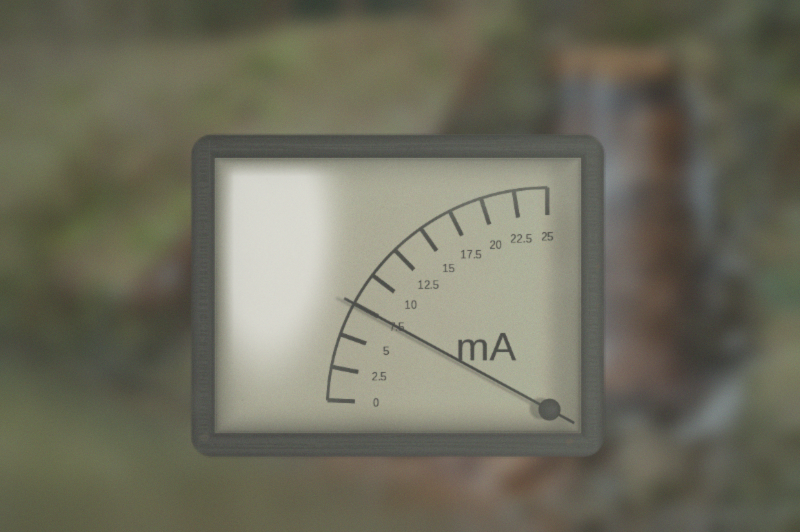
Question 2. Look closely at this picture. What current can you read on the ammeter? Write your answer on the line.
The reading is 7.5 mA
